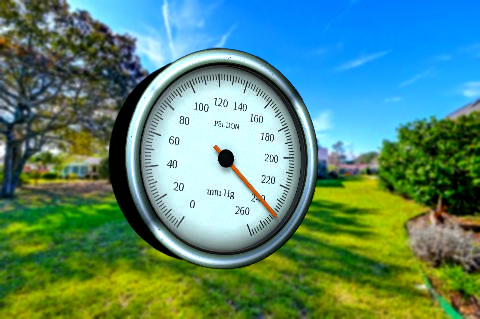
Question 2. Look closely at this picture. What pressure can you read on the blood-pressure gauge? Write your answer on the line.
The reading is 240 mmHg
